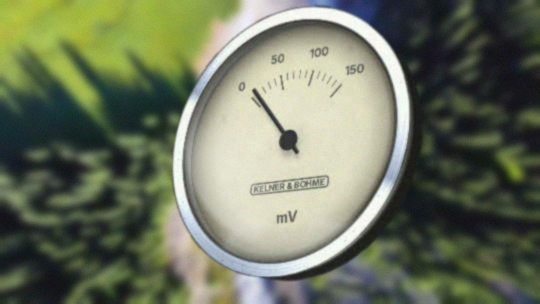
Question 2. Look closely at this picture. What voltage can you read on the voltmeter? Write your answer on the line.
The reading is 10 mV
